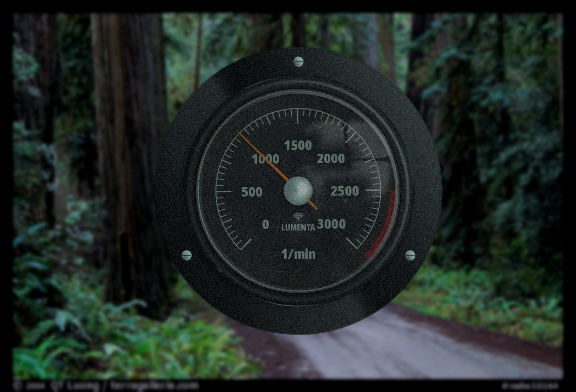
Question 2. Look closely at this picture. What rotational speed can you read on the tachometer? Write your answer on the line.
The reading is 1000 rpm
